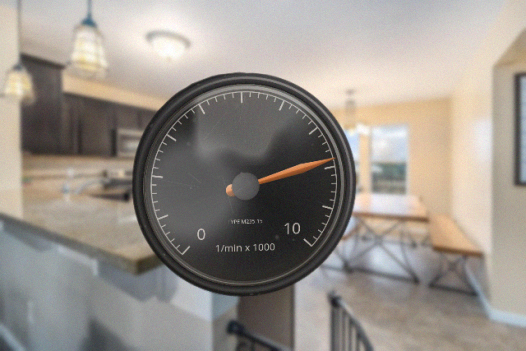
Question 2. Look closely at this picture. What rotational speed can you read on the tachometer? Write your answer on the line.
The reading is 7800 rpm
